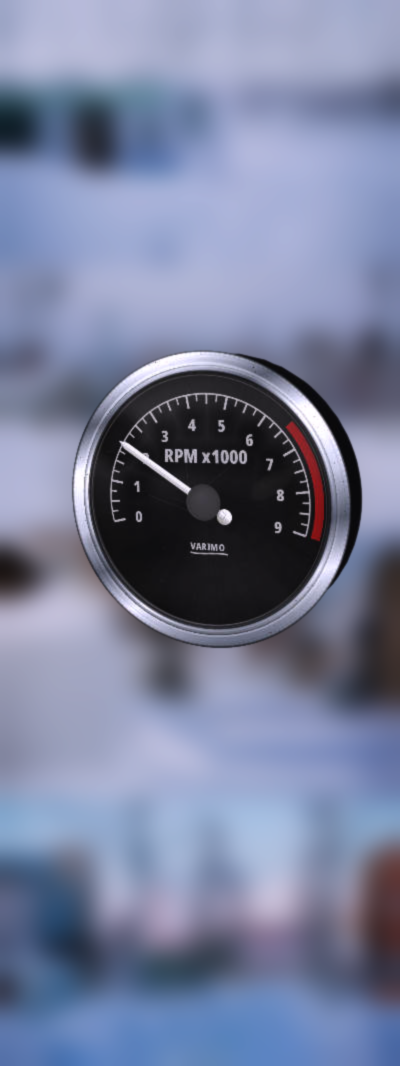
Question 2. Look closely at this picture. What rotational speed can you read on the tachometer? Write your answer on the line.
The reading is 2000 rpm
